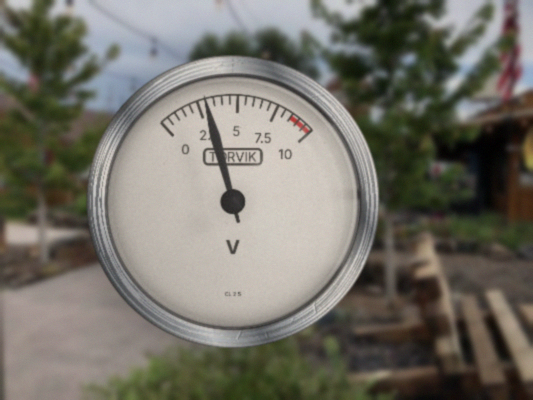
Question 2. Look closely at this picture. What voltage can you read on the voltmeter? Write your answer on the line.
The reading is 3 V
